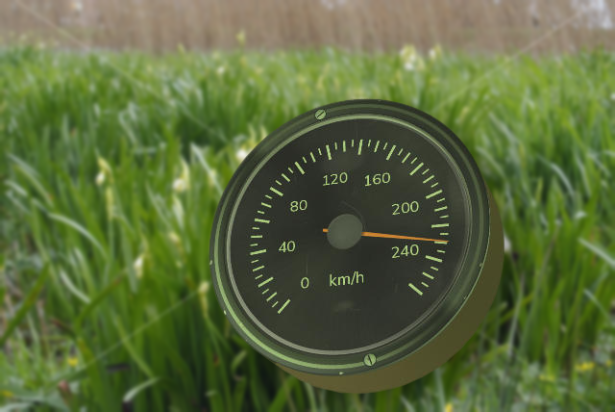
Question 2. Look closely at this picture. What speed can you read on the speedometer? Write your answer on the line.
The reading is 230 km/h
